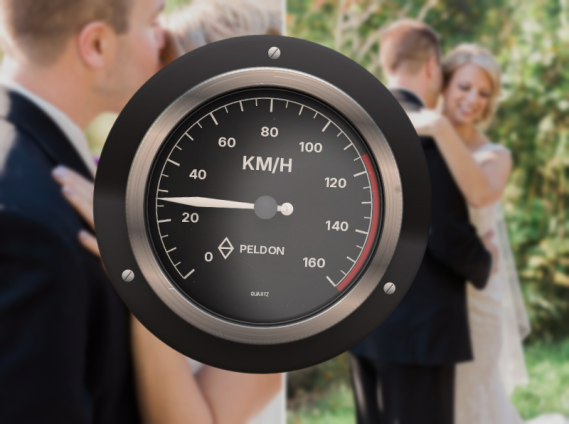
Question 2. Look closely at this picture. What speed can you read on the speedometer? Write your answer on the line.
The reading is 27.5 km/h
